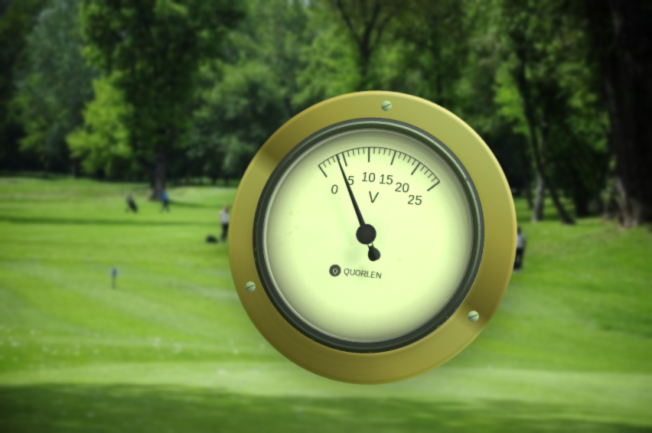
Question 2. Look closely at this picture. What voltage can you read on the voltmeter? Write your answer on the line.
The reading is 4 V
